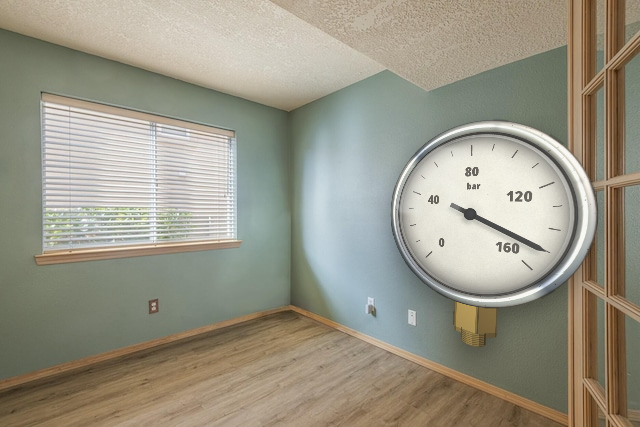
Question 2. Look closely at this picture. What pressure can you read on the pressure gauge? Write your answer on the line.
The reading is 150 bar
